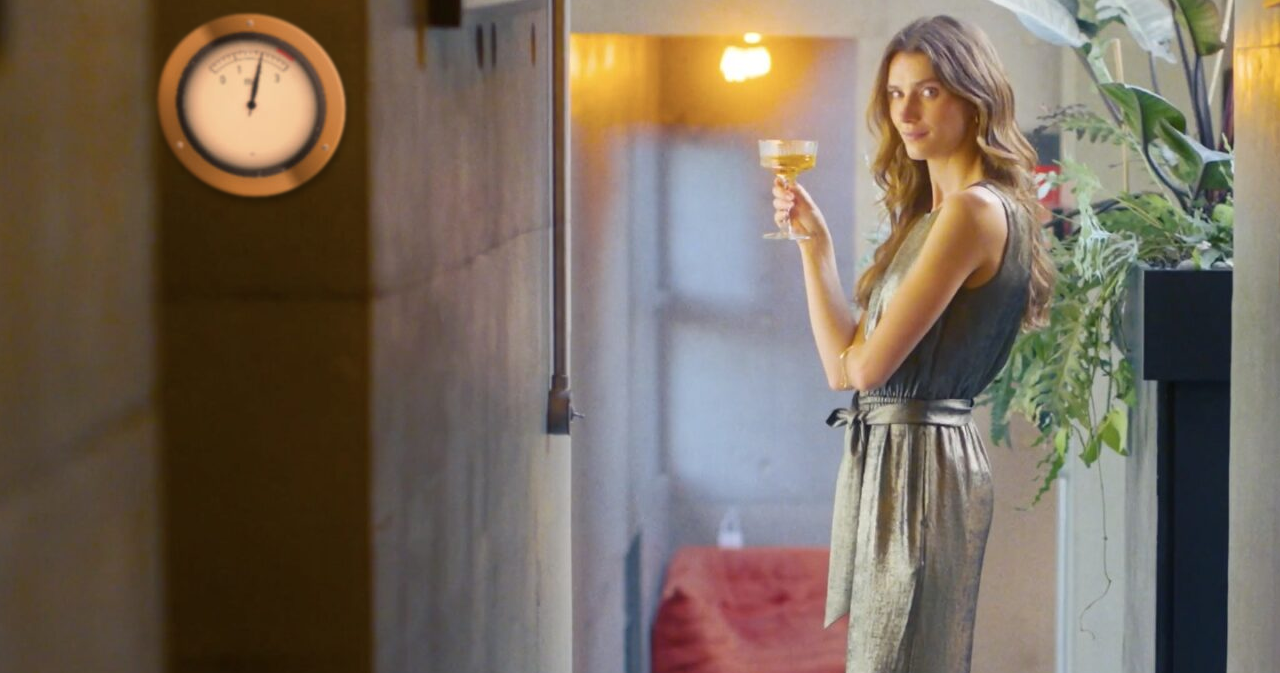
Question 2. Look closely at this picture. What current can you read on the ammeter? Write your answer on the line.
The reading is 2 mA
